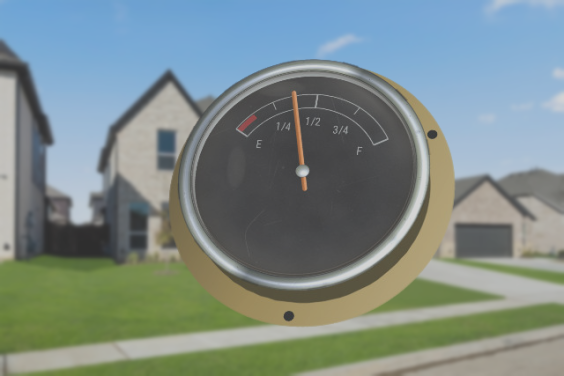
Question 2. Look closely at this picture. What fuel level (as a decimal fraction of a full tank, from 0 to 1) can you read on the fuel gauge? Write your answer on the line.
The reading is 0.375
